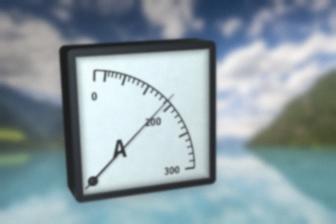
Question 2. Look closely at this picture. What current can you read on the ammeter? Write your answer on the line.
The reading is 190 A
